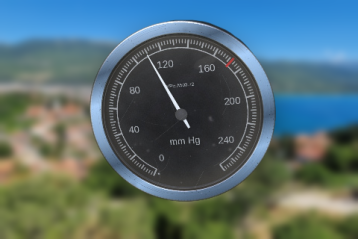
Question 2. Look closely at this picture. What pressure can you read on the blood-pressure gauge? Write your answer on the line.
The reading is 110 mmHg
